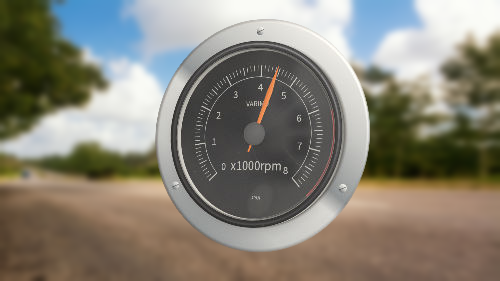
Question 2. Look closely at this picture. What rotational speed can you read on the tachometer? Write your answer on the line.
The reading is 4500 rpm
